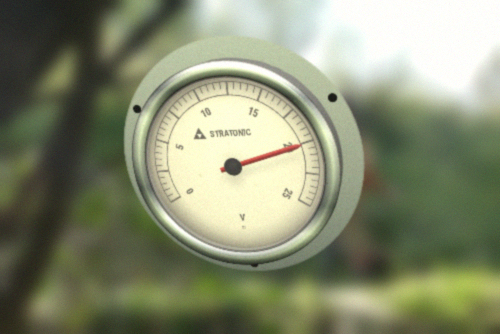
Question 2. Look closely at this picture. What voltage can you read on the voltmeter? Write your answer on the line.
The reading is 20 V
